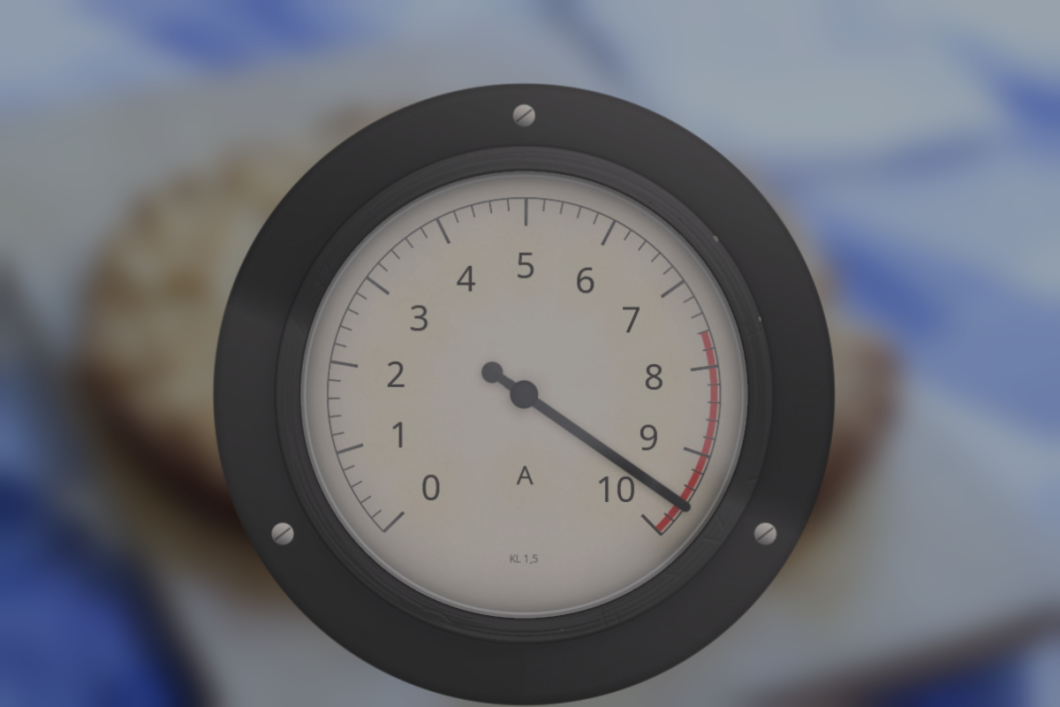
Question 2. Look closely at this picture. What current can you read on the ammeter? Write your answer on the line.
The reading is 9.6 A
